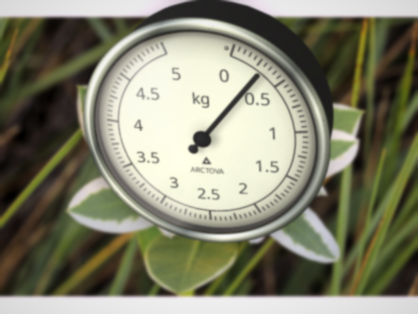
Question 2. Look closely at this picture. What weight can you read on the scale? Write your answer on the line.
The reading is 0.3 kg
